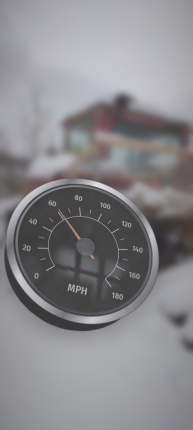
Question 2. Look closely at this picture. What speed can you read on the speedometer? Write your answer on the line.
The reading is 60 mph
